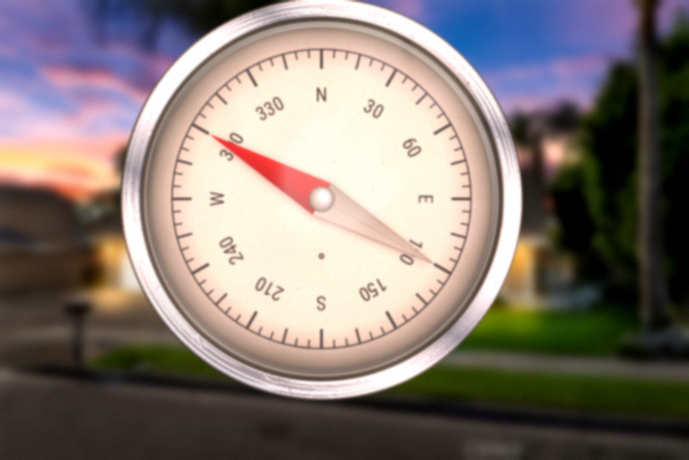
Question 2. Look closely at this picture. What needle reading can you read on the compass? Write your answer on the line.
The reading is 300 °
